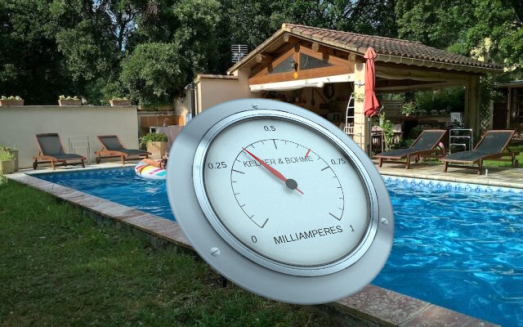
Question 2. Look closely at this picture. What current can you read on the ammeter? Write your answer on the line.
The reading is 0.35 mA
